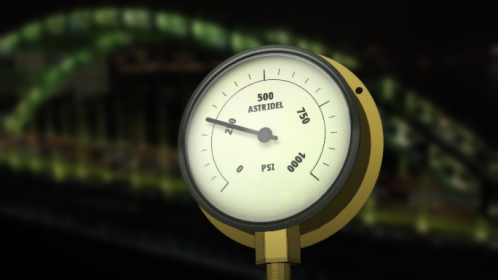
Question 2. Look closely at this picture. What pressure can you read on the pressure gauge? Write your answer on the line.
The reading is 250 psi
